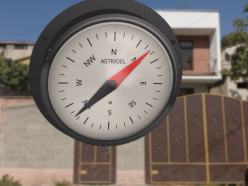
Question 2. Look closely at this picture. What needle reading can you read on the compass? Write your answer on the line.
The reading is 45 °
